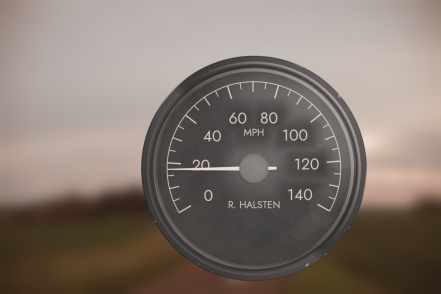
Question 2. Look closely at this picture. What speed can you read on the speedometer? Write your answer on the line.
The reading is 17.5 mph
